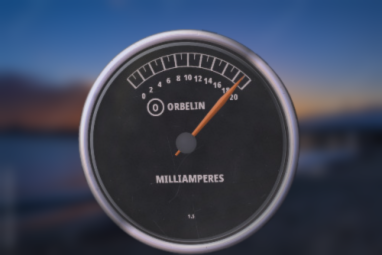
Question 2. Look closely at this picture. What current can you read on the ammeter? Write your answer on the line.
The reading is 19 mA
